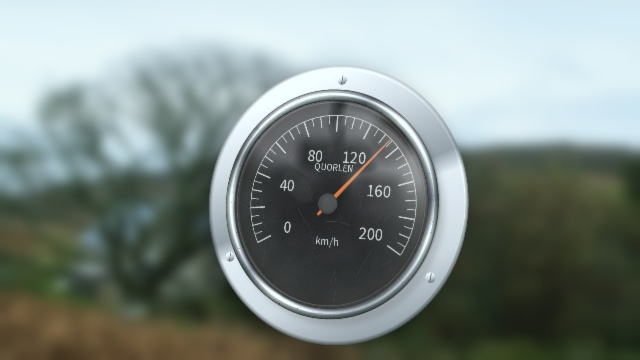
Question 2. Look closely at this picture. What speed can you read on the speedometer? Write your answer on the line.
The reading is 135 km/h
